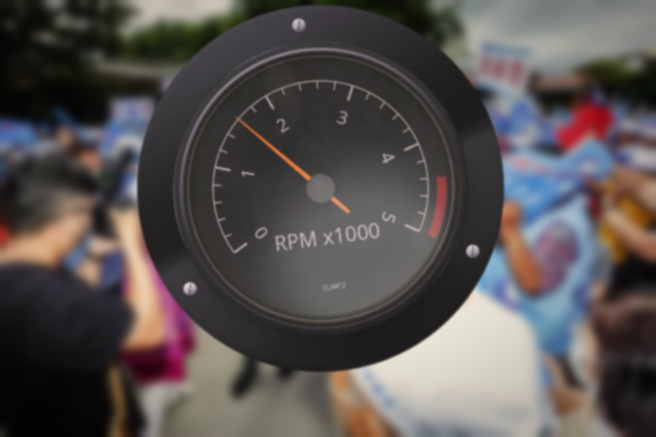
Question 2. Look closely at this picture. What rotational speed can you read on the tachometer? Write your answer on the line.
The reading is 1600 rpm
